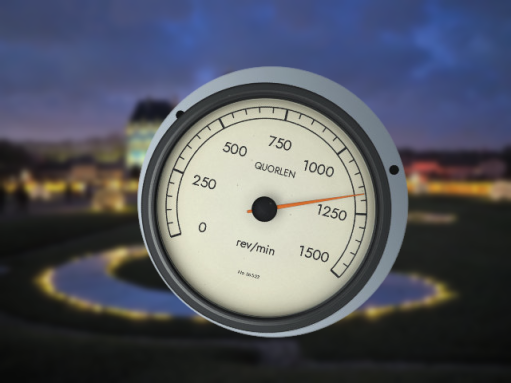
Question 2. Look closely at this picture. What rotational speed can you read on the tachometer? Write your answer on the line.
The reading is 1175 rpm
